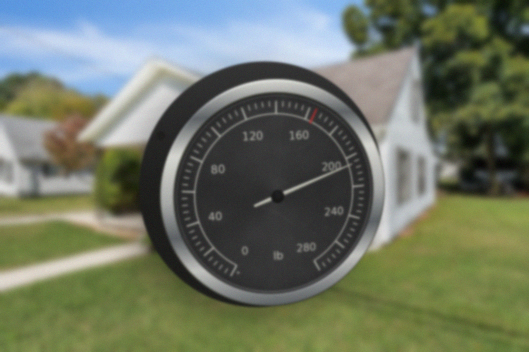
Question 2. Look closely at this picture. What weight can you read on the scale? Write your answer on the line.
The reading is 204 lb
